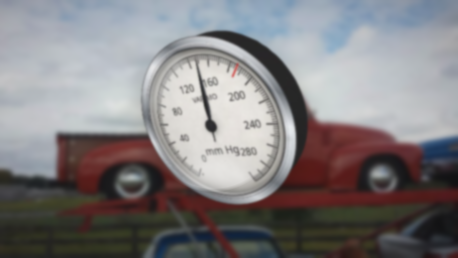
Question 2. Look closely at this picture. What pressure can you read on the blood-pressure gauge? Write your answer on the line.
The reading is 150 mmHg
